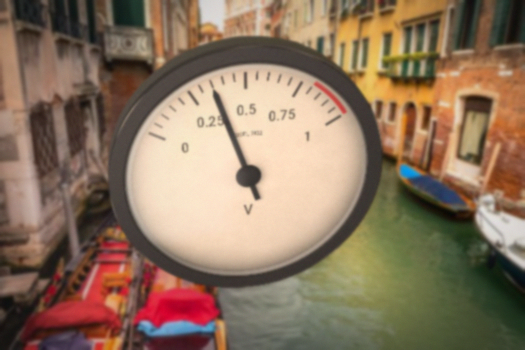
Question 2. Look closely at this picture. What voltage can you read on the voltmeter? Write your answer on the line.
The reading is 0.35 V
